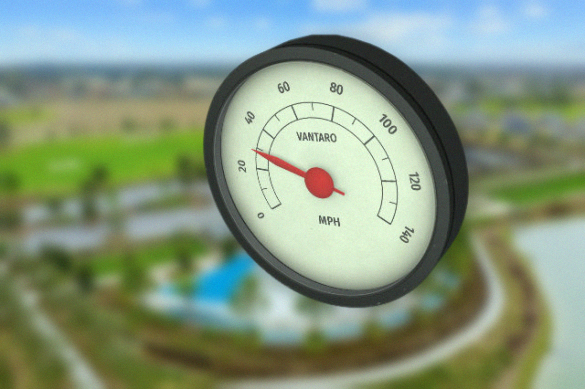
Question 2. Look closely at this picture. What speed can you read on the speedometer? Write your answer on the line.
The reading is 30 mph
